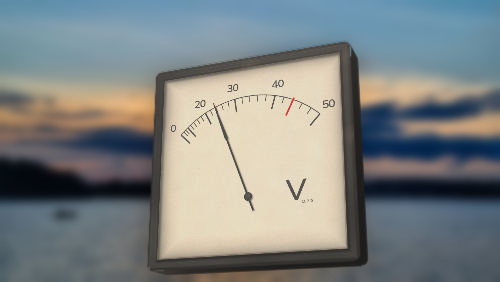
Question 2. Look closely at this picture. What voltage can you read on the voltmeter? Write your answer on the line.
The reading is 24 V
